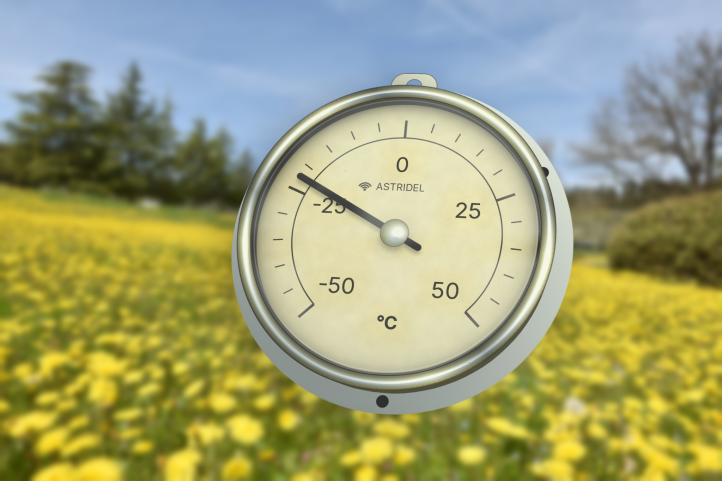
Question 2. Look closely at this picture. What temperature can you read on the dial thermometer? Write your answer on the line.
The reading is -22.5 °C
